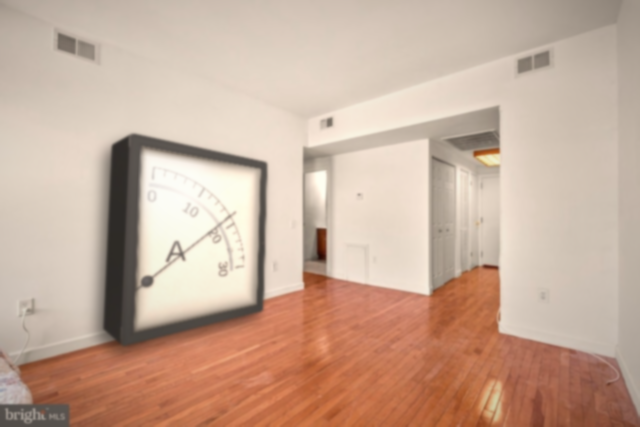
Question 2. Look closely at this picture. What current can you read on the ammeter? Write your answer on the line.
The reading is 18 A
